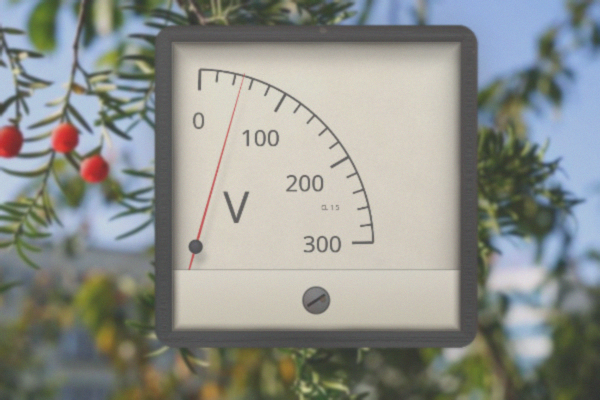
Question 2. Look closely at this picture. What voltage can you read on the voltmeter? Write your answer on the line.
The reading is 50 V
